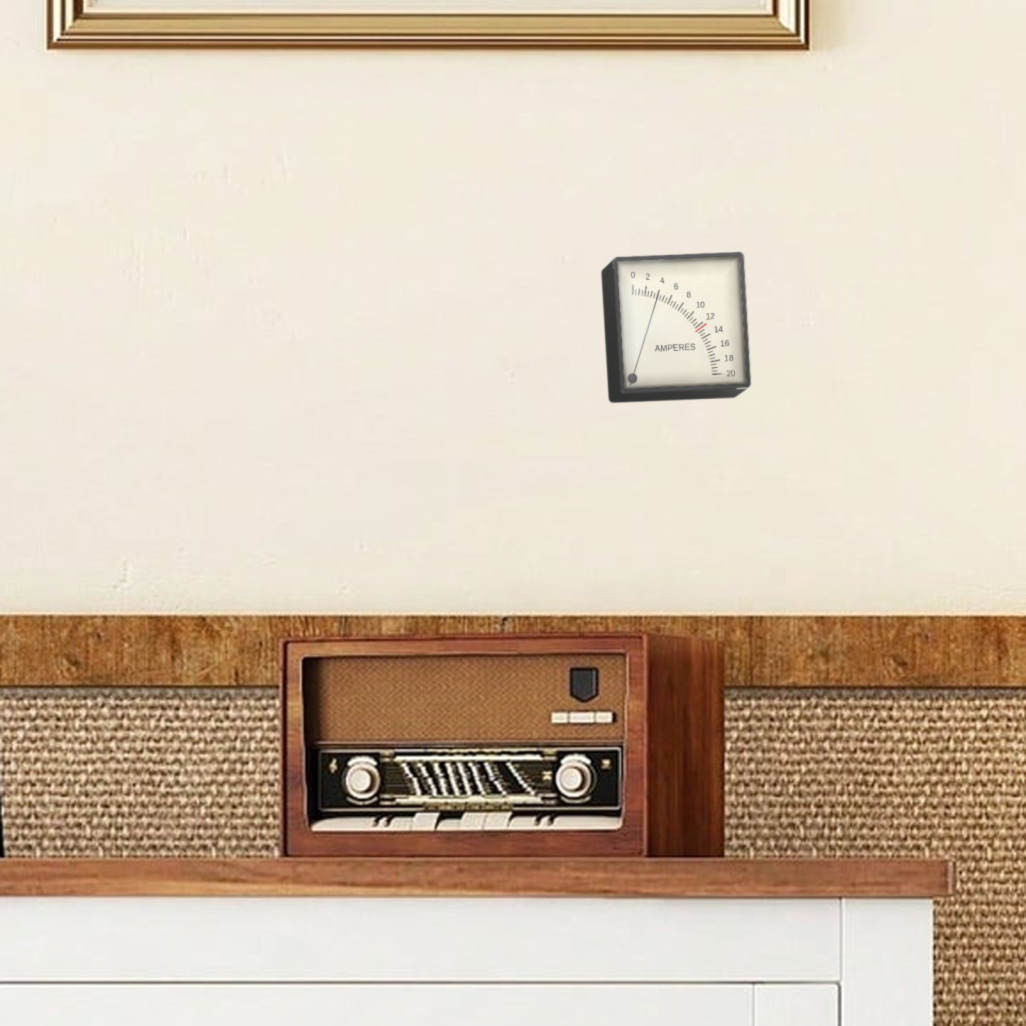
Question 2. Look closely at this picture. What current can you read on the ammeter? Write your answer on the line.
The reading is 4 A
